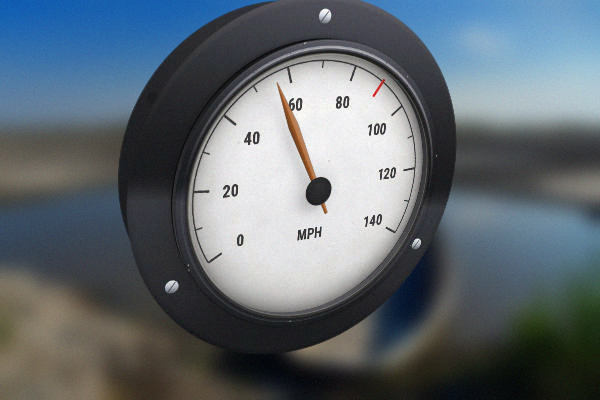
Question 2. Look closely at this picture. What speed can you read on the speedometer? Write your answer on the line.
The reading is 55 mph
